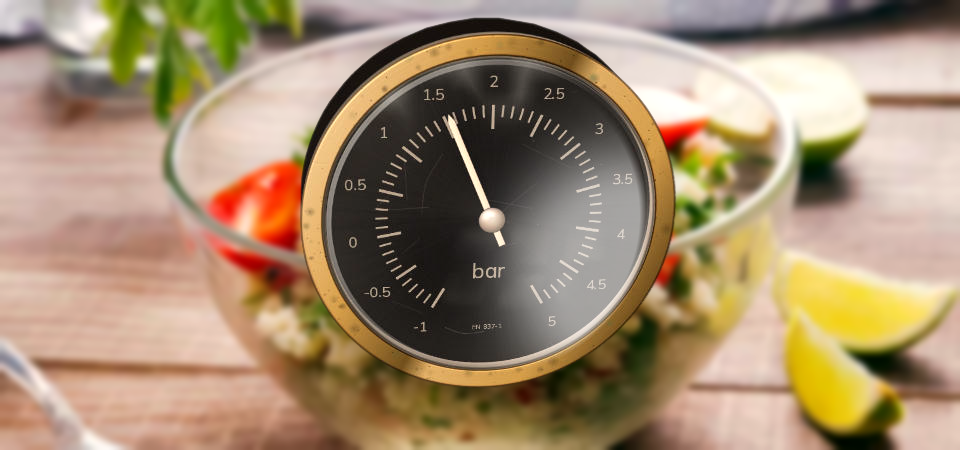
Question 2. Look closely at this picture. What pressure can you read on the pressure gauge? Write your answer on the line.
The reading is 1.55 bar
